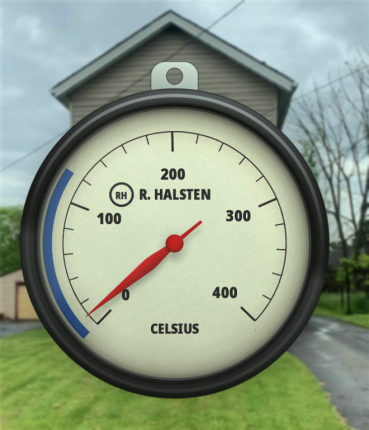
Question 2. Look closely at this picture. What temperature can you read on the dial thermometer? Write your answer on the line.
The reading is 10 °C
